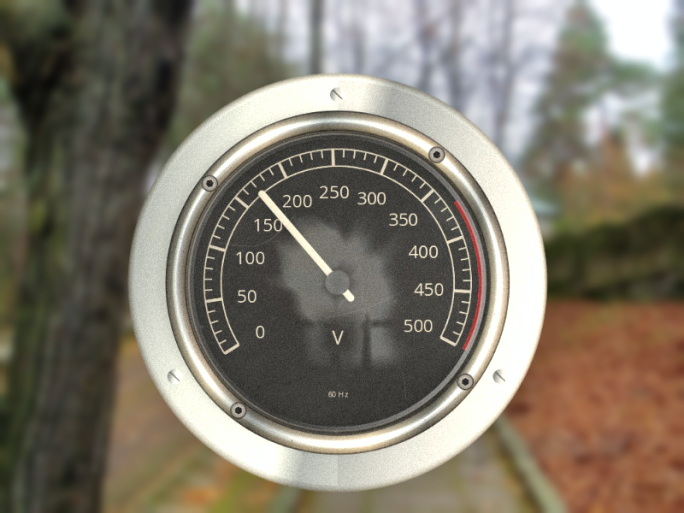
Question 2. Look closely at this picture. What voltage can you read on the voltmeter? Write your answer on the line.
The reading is 170 V
